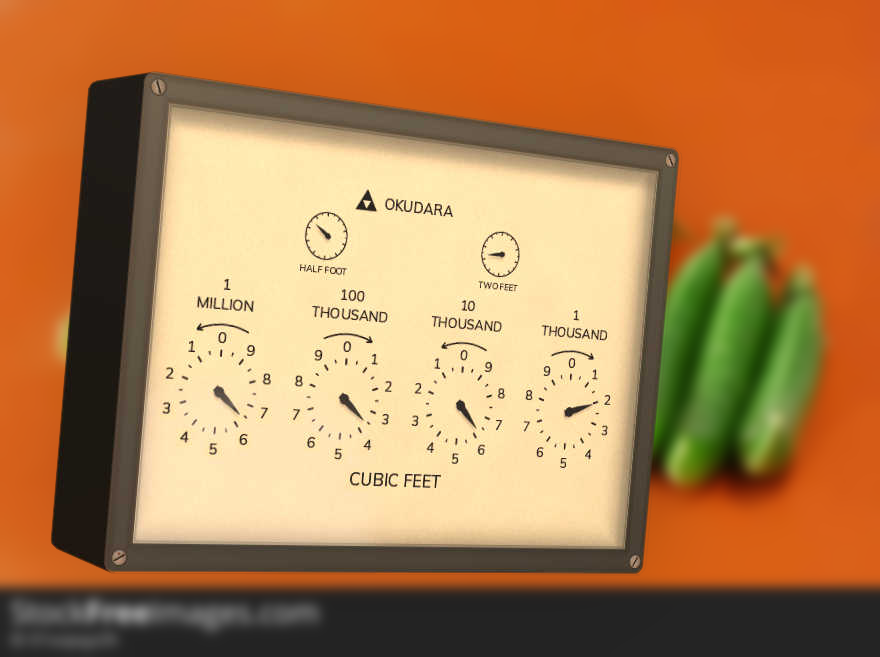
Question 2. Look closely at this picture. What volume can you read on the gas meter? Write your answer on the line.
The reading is 636200 ft³
